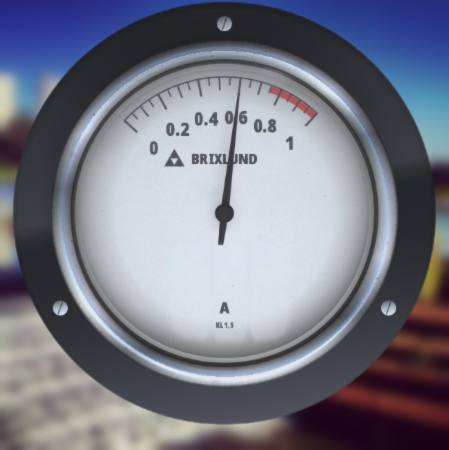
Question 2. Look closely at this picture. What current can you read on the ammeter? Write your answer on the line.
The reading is 0.6 A
